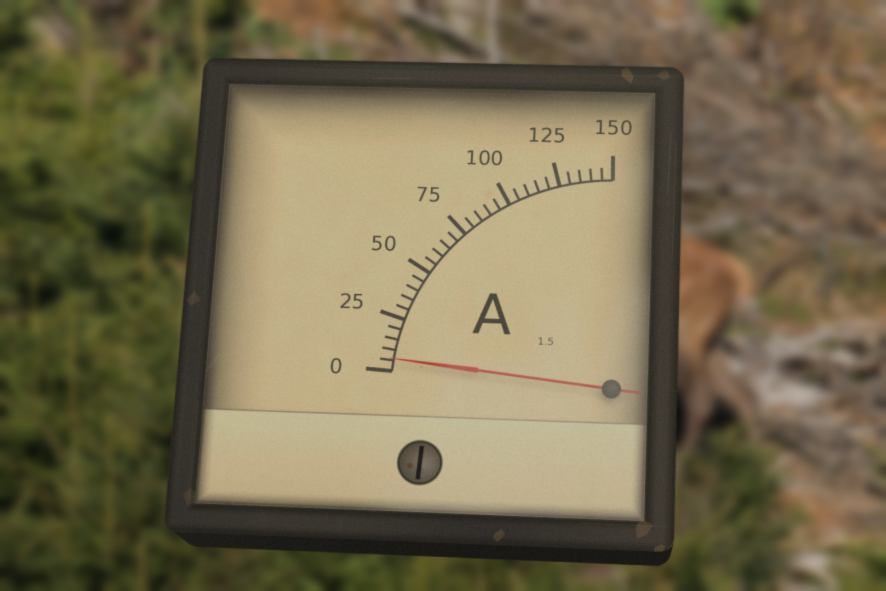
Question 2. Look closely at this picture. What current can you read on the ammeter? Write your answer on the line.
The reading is 5 A
